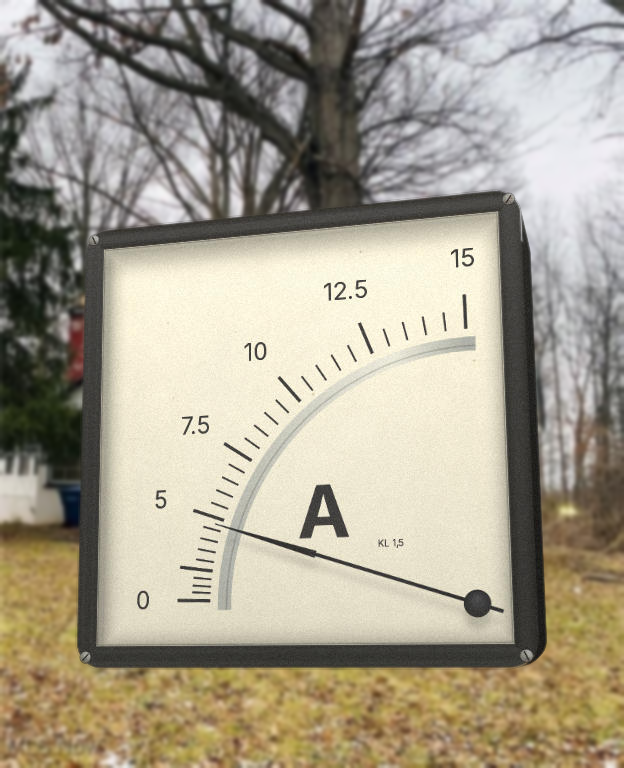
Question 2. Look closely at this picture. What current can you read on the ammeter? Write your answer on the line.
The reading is 4.75 A
